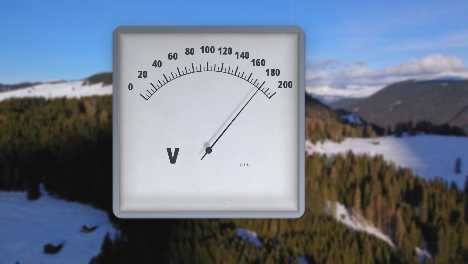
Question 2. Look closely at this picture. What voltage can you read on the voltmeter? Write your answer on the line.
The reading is 180 V
